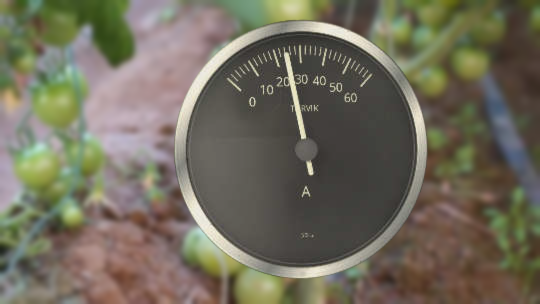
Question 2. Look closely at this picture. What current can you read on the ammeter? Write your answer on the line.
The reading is 24 A
